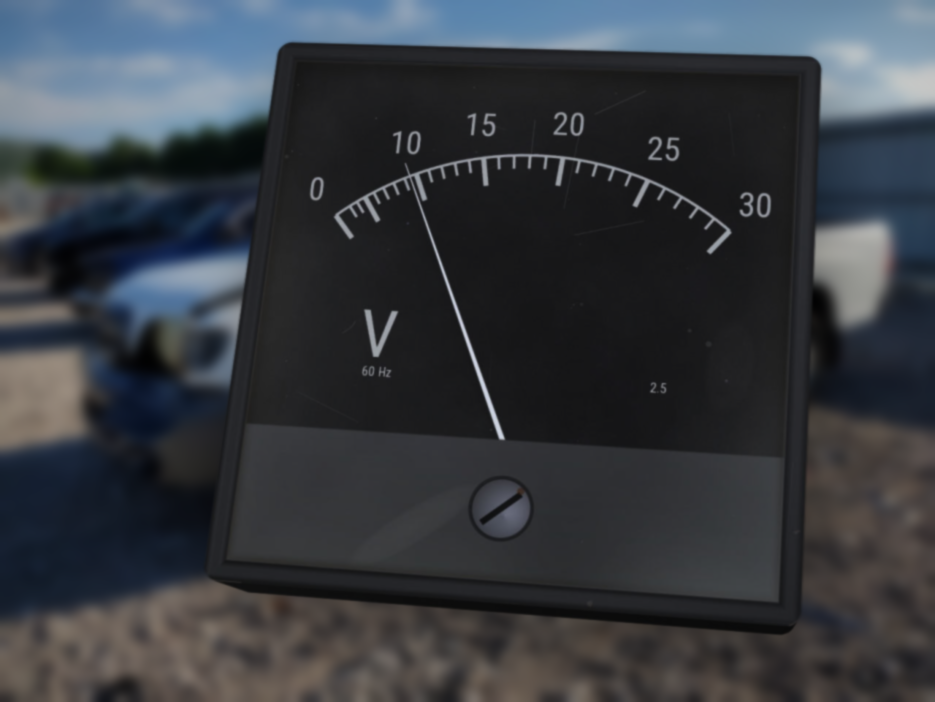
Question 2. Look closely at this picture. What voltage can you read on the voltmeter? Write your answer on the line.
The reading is 9.5 V
